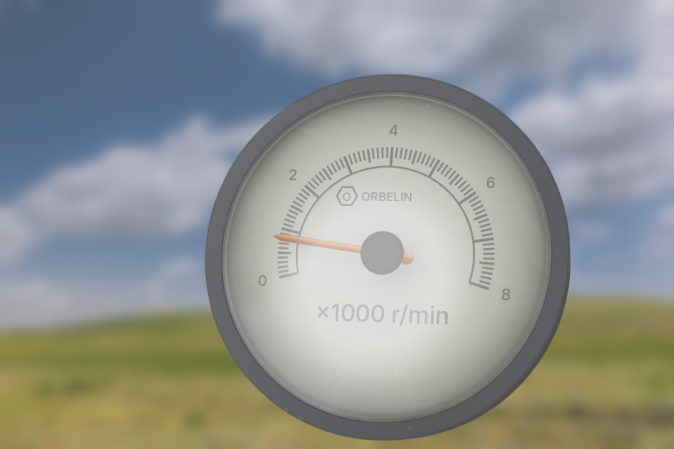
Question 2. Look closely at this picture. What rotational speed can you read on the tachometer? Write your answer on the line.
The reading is 800 rpm
